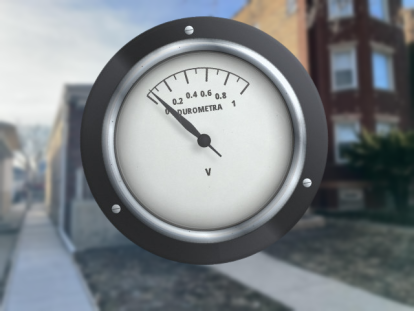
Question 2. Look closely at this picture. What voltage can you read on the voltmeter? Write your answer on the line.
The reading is 0.05 V
